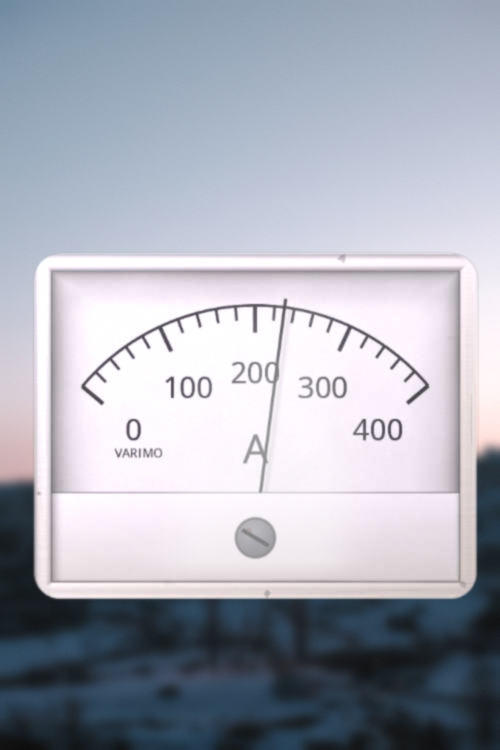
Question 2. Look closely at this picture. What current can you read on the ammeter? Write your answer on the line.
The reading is 230 A
